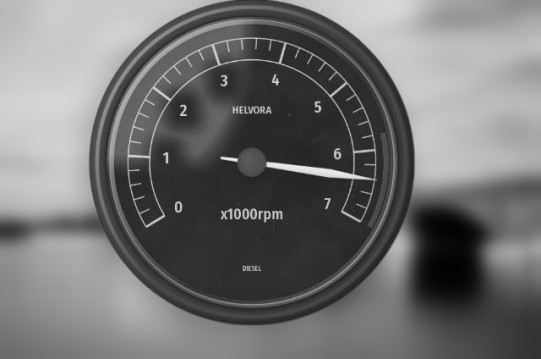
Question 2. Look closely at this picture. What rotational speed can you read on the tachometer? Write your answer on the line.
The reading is 6400 rpm
